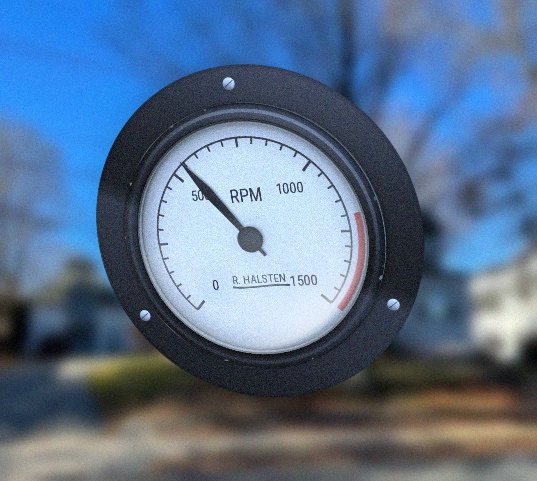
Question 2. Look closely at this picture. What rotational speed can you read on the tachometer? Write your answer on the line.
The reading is 550 rpm
